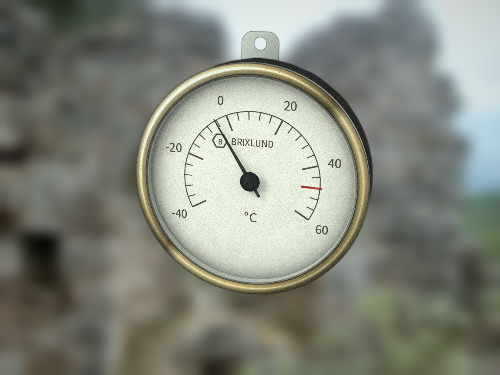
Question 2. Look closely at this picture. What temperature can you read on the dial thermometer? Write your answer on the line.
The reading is -4 °C
